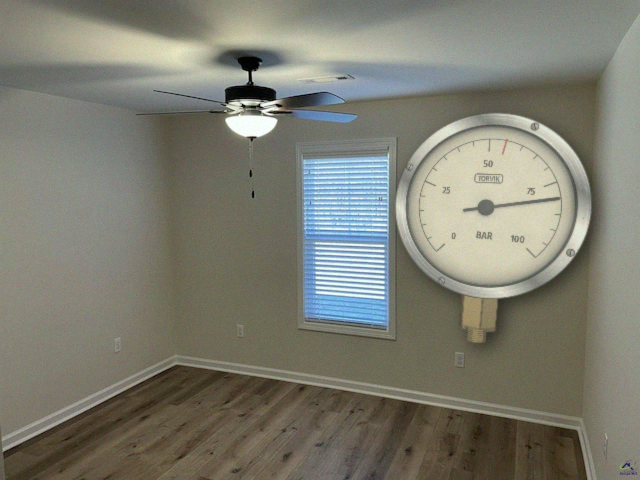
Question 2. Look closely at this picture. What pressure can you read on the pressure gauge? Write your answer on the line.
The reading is 80 bar
